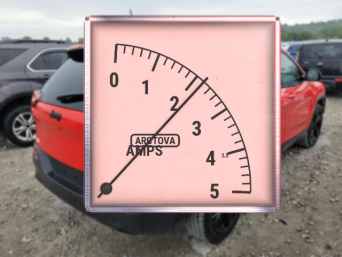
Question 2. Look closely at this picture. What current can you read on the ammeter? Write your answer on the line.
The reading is 2.2 A
